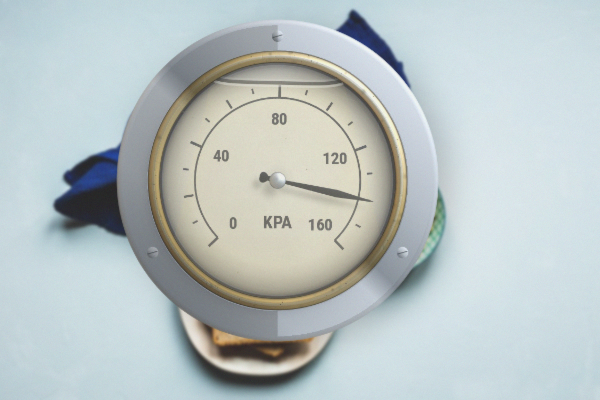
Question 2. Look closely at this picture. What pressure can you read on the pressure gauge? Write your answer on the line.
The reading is 140 kPa
